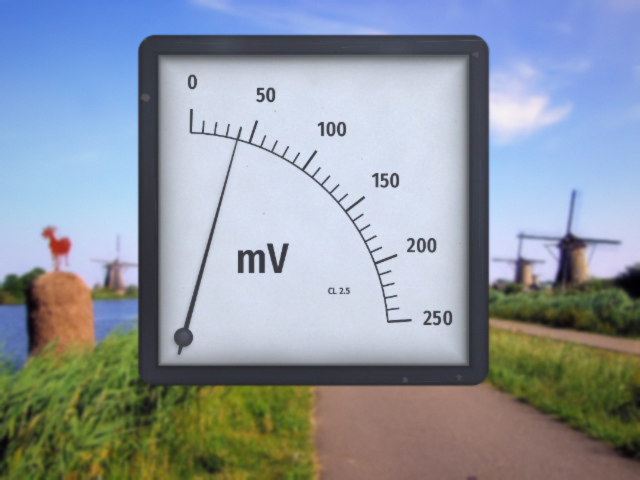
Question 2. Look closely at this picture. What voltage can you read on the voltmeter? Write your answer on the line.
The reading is 40 mV
